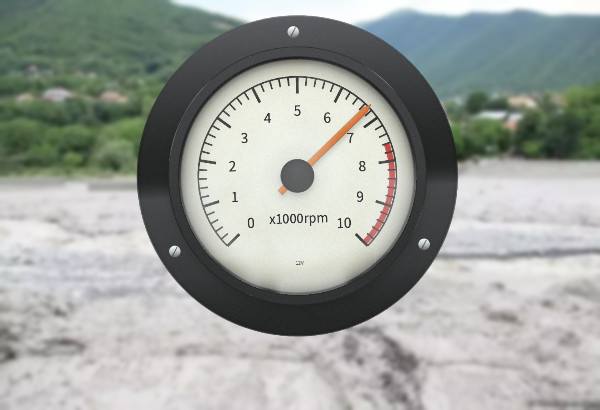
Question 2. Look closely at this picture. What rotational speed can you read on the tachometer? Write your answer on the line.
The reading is 6700 rpm
